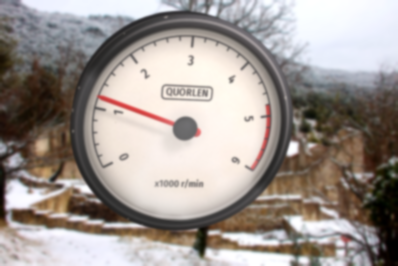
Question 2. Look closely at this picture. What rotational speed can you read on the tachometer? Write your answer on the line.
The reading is 1200 rpm
